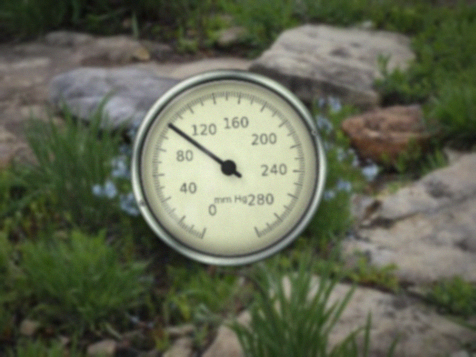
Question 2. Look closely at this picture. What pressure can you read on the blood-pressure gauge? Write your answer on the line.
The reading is 100 mmHg
